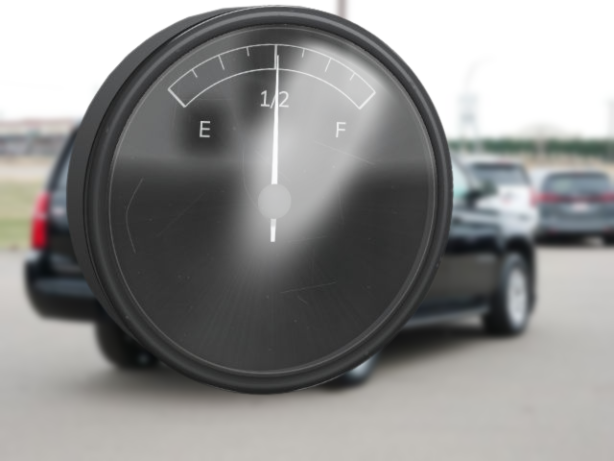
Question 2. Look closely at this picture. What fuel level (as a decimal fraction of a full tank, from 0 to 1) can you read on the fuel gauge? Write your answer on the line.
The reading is 0.5
